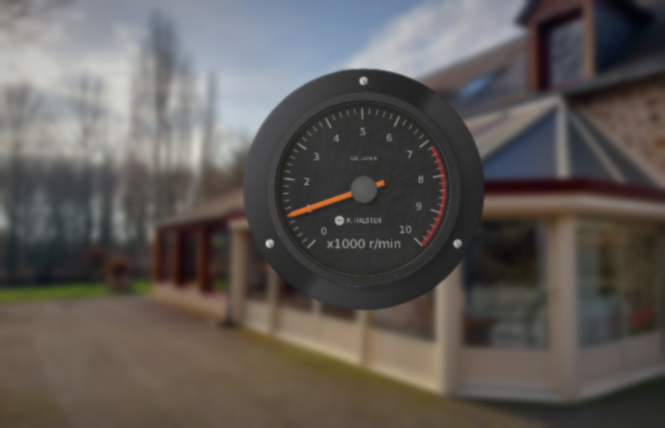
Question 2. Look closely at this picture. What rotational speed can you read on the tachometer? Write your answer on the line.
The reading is 1000 rpm
